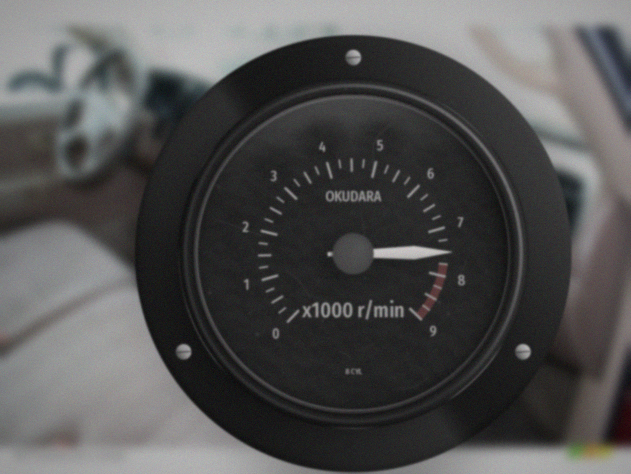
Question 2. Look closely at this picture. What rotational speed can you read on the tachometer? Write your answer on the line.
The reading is 7500 rpm
